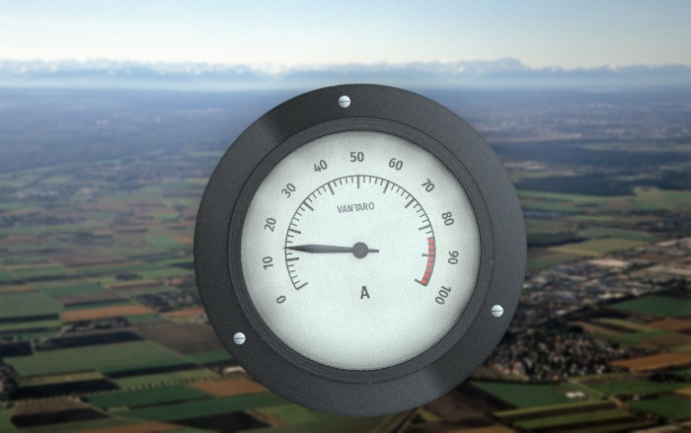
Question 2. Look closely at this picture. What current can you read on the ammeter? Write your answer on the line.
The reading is 14 A
